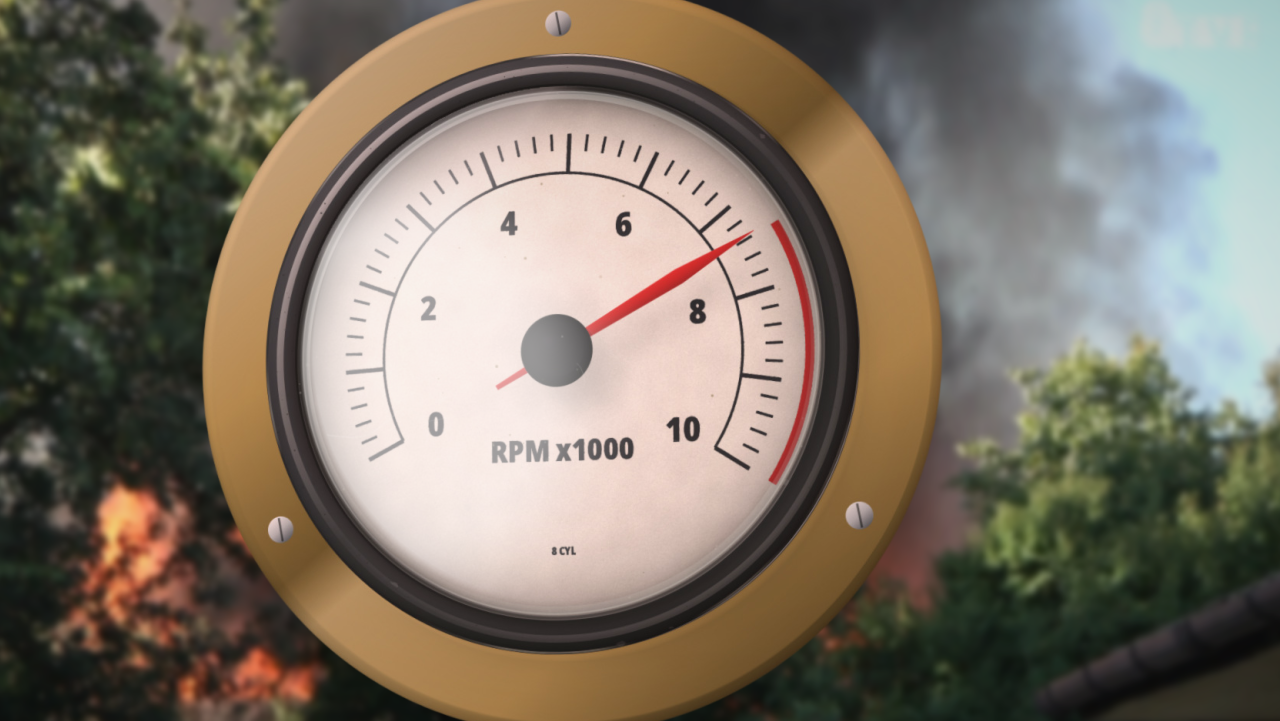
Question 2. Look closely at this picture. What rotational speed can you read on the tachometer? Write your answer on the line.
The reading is 7400 rpm
